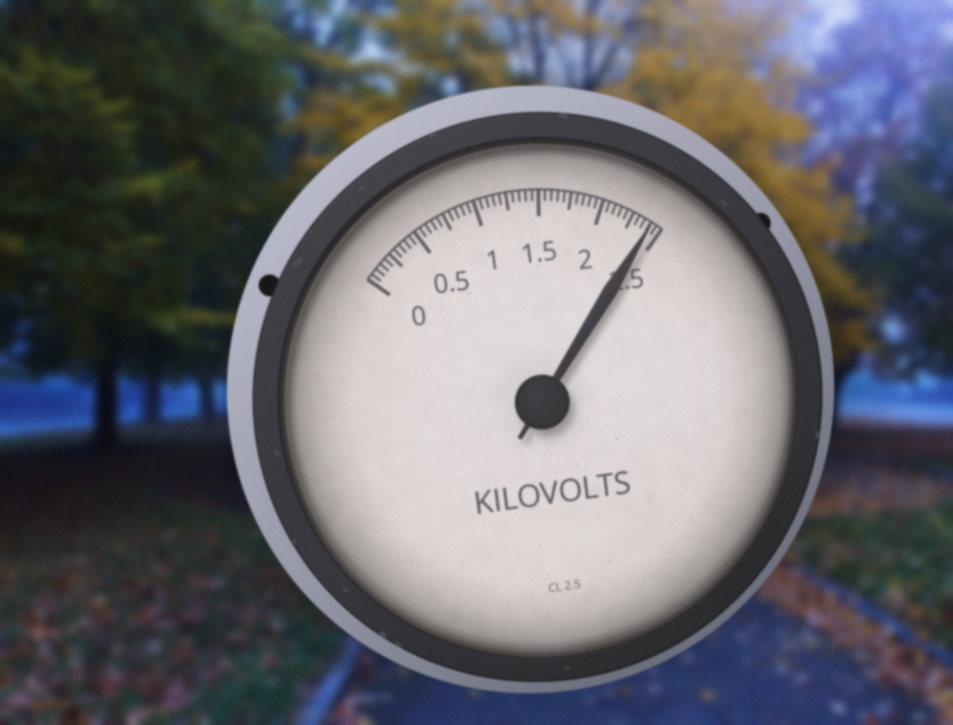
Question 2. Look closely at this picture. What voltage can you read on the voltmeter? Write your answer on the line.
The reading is 2.4 kV
